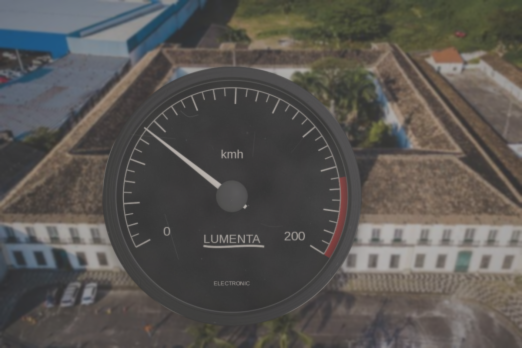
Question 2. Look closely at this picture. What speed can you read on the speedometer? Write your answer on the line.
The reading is 55 km/h
